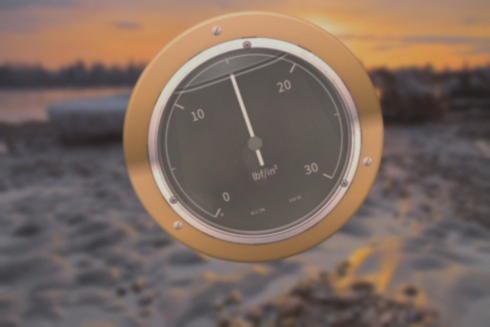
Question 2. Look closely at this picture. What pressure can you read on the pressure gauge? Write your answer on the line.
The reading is 15 psi
